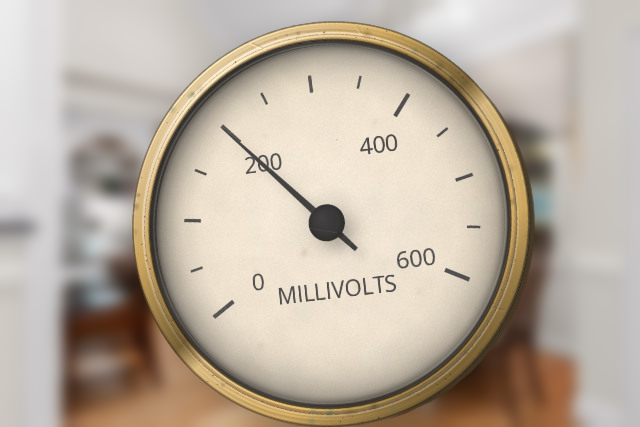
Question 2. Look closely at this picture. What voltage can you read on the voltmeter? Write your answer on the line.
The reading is 200 mV
